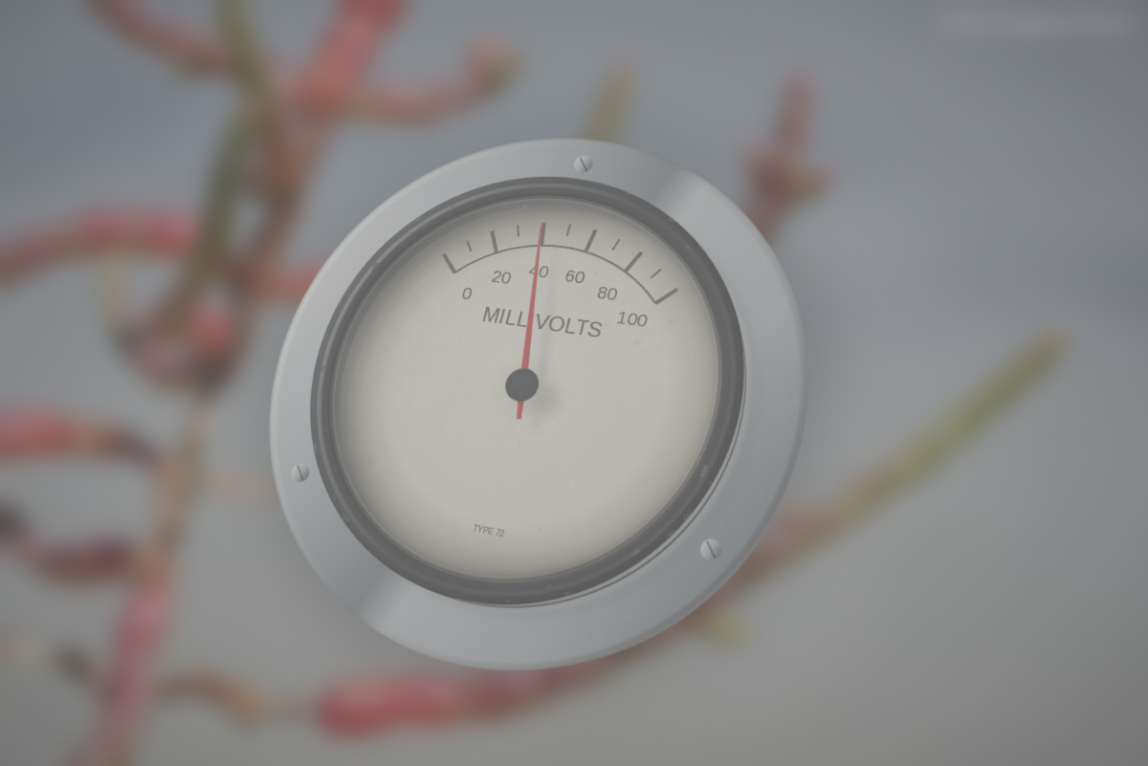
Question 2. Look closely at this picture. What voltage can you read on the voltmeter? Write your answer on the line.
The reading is 40 mV
